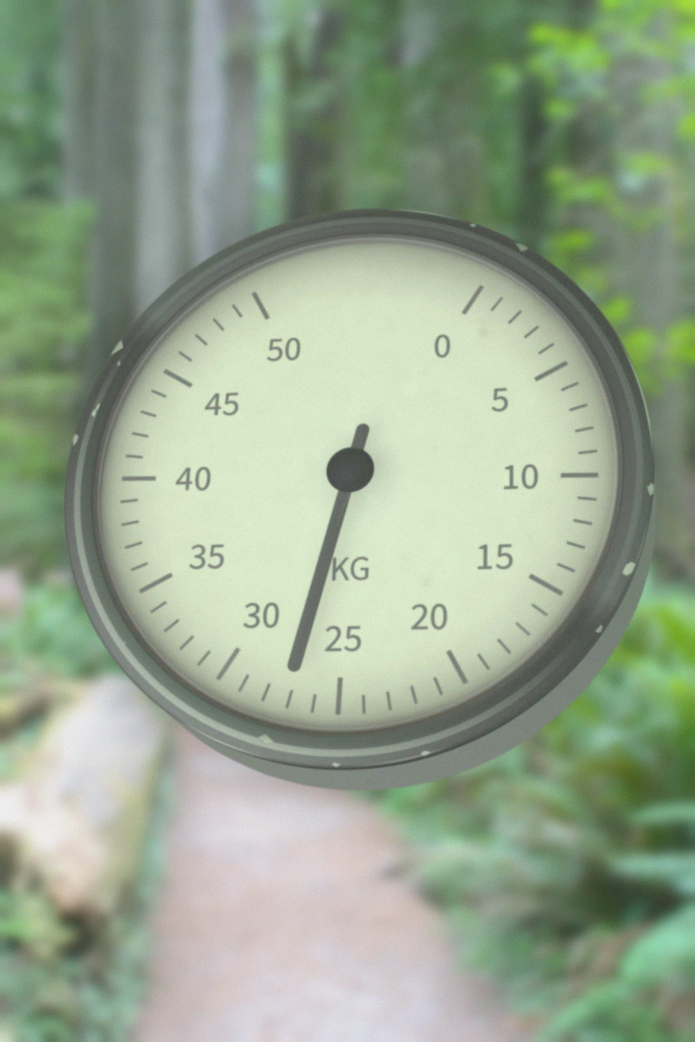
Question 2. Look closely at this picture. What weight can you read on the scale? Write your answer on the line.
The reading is 27 kg
